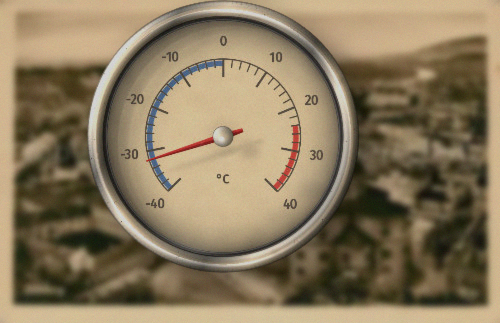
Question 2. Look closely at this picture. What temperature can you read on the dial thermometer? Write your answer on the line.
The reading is -32 °C
